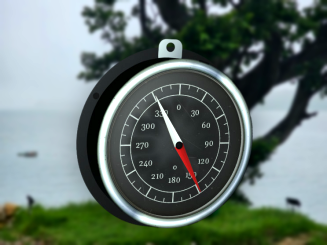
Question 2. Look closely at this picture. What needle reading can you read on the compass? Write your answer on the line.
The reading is 150 °
